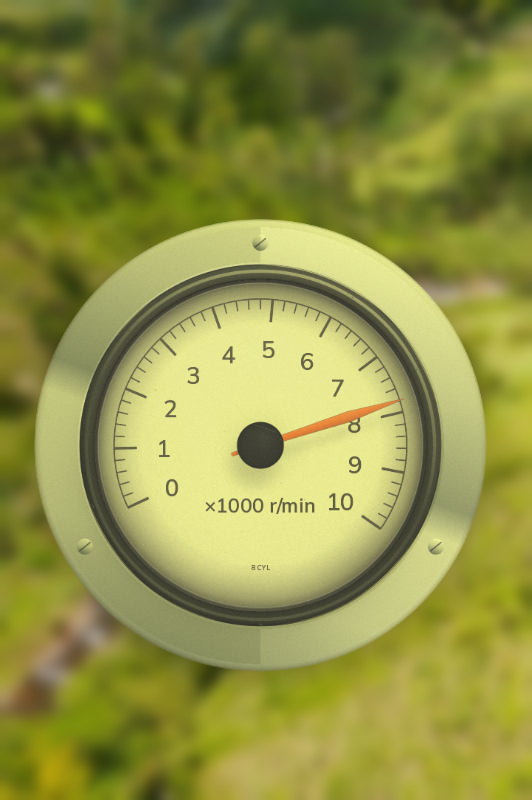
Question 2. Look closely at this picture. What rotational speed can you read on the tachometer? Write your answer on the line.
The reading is 7800 rpm
